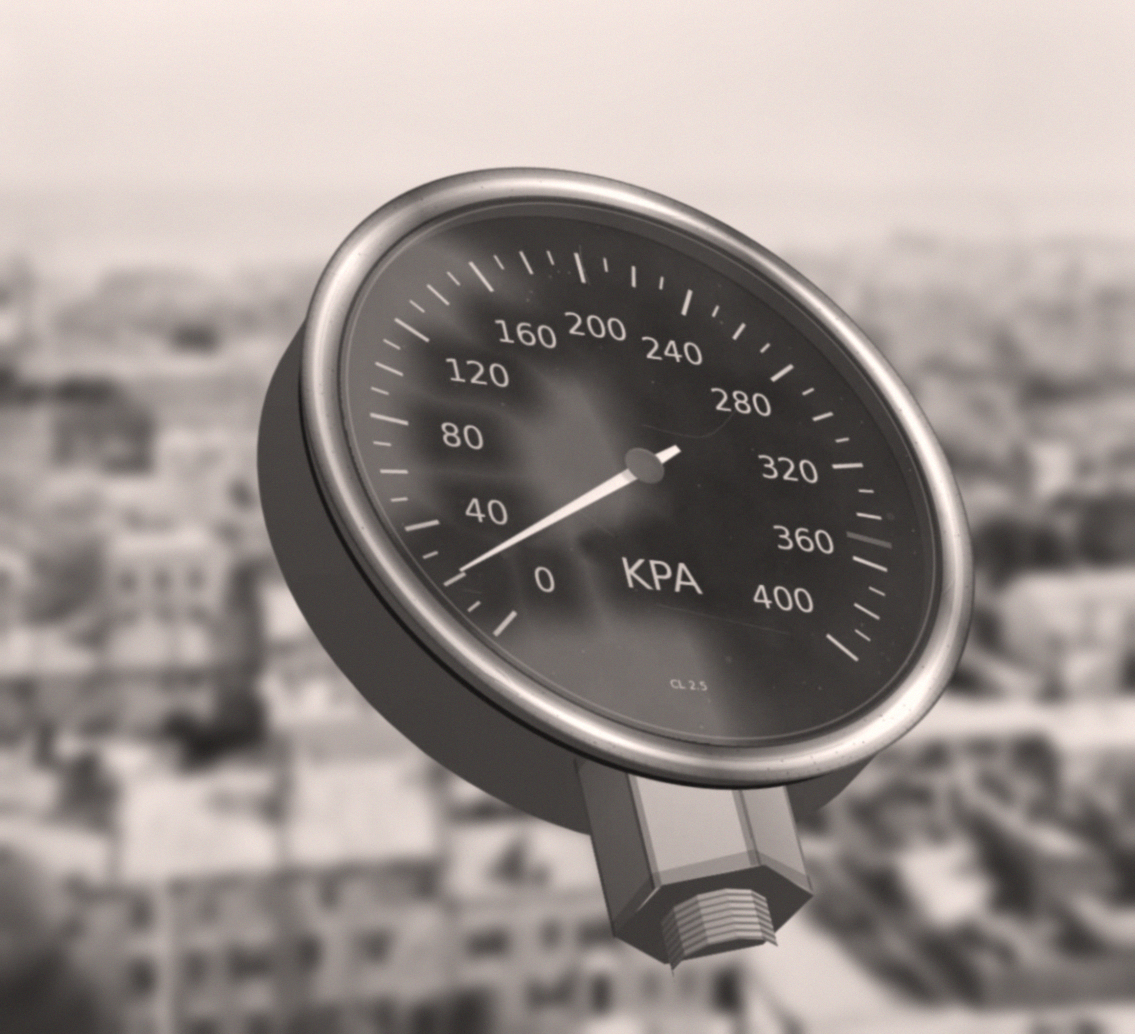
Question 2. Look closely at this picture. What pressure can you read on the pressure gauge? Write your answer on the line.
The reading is 20 kPa
